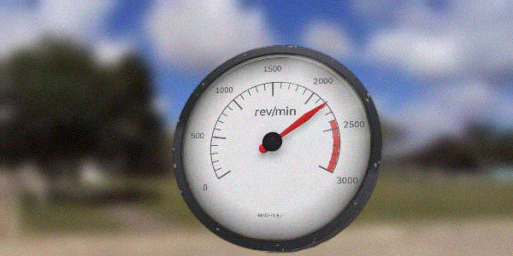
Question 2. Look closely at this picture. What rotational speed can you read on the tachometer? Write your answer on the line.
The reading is 2200 rpm
